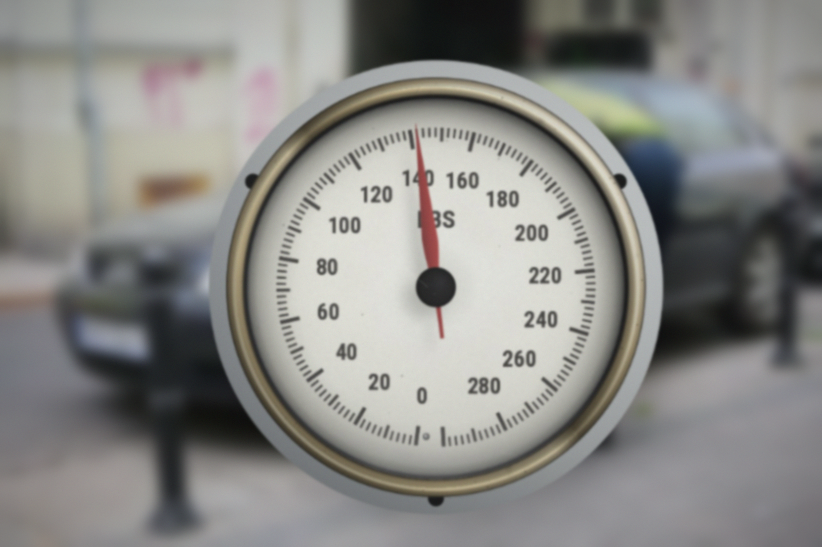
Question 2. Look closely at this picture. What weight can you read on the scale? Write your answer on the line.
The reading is 142 lb
